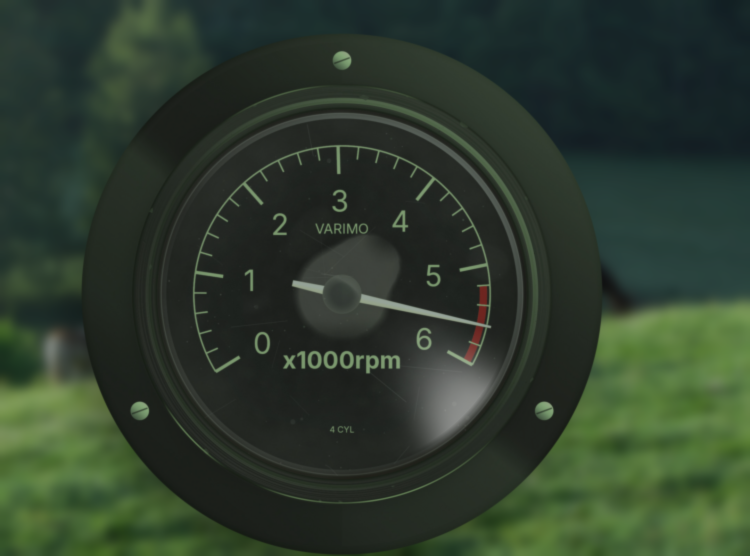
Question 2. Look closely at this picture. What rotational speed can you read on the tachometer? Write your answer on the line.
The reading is 5600 rpm
